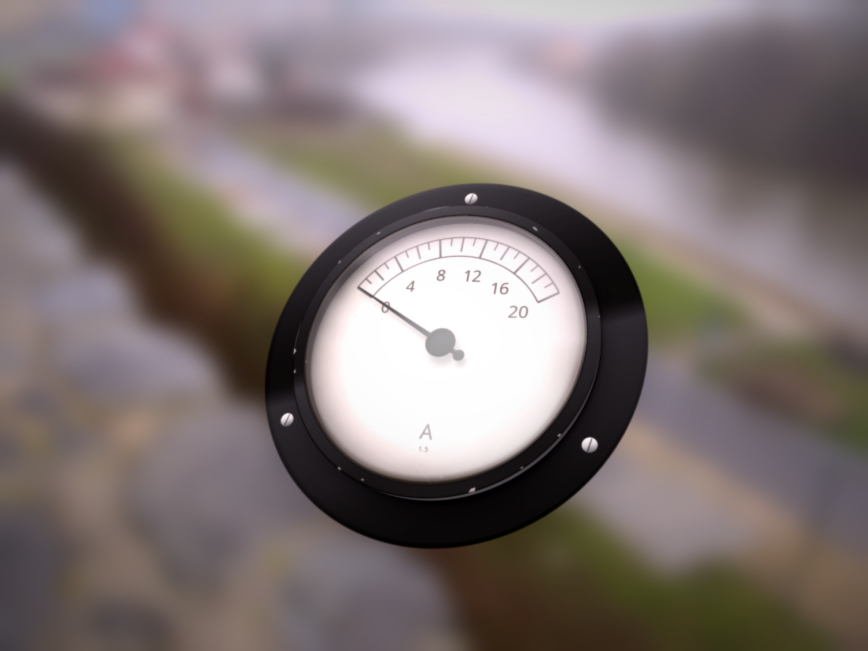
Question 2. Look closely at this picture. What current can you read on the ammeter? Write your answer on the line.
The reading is 0 A
